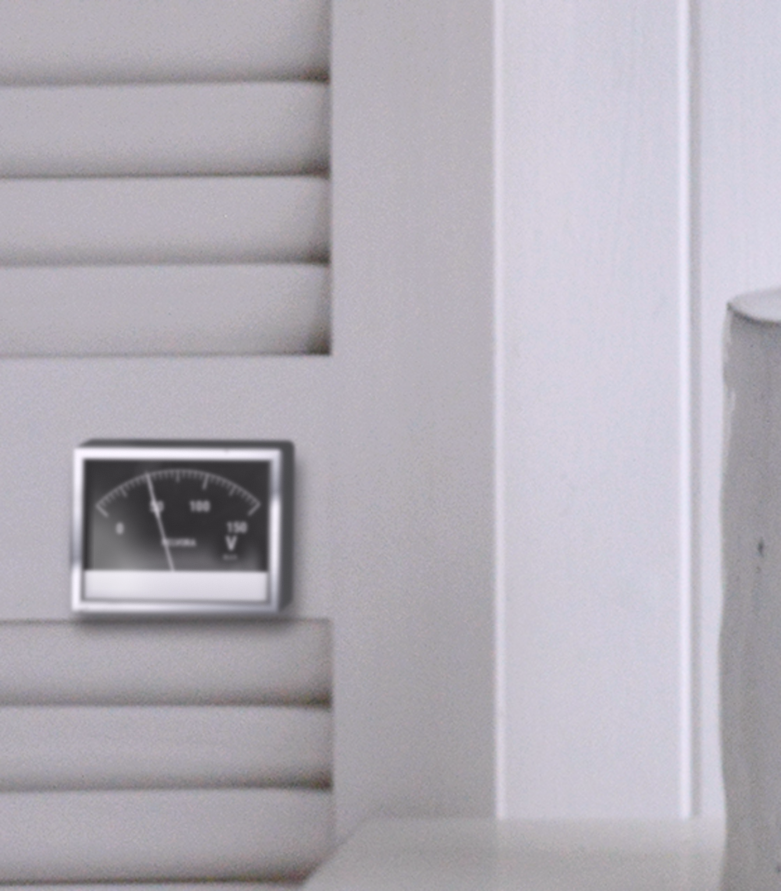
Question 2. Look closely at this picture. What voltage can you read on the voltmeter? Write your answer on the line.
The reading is 50 V
